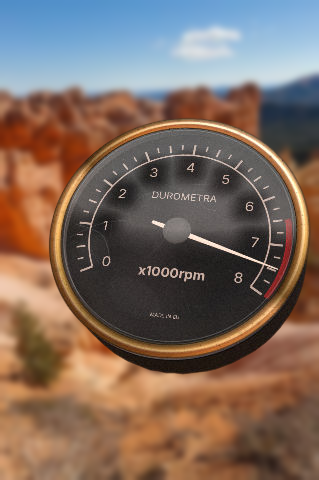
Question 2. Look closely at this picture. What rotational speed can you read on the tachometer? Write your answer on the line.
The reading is 7500 rpm
